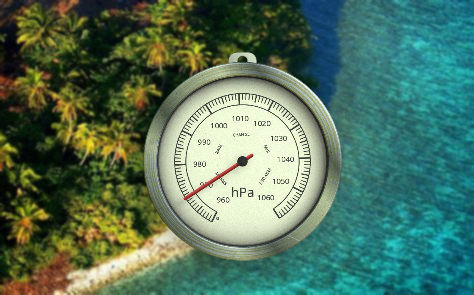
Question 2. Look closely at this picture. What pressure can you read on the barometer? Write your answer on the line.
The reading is 970 hPa
